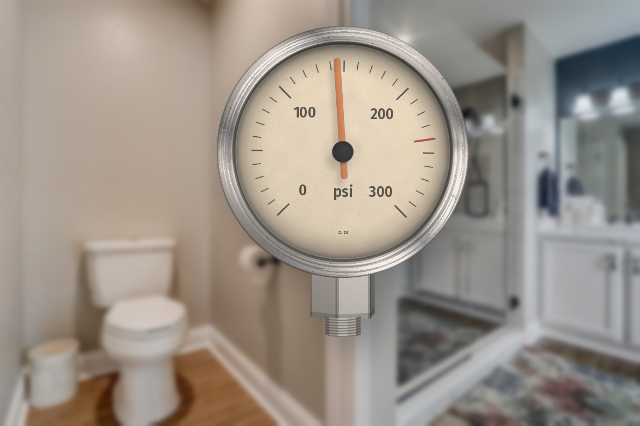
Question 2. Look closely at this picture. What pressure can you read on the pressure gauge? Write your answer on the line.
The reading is 145 psi
